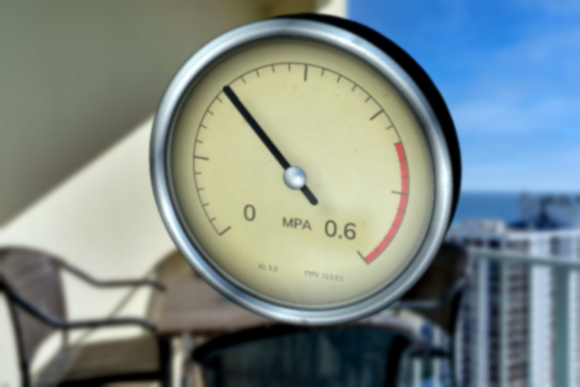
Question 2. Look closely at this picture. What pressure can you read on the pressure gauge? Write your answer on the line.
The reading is 0.2 MPa
